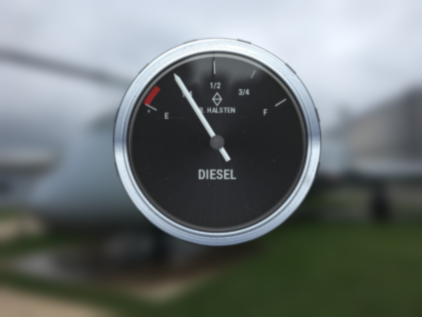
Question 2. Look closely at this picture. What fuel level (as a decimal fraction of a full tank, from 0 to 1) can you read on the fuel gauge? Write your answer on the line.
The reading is 0.25
